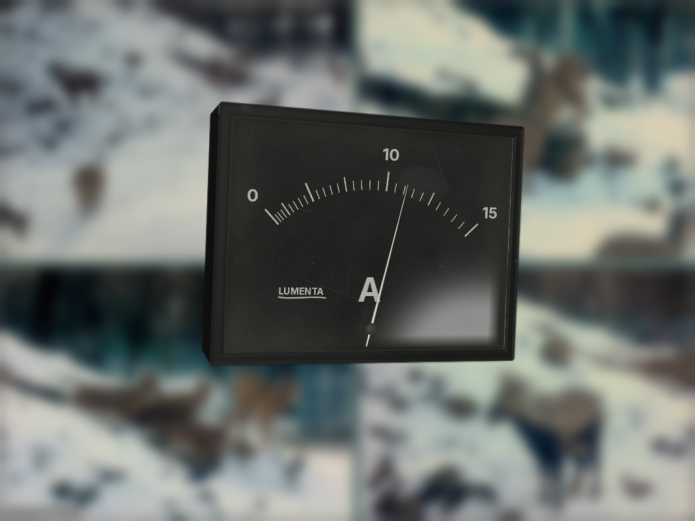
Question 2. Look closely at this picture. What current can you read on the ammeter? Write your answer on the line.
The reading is 11 A
